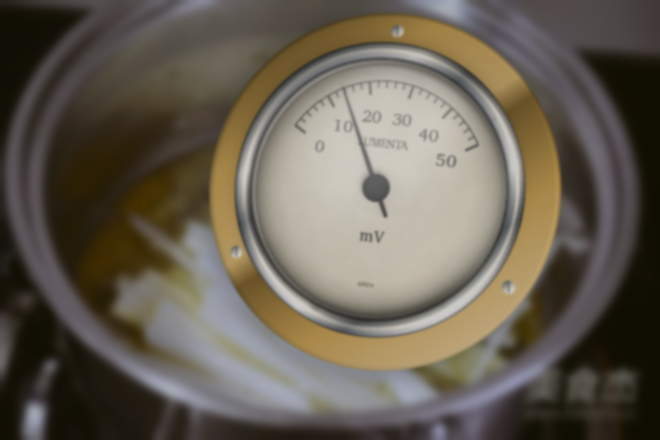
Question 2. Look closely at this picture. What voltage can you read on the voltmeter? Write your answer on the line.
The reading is 14 mV
